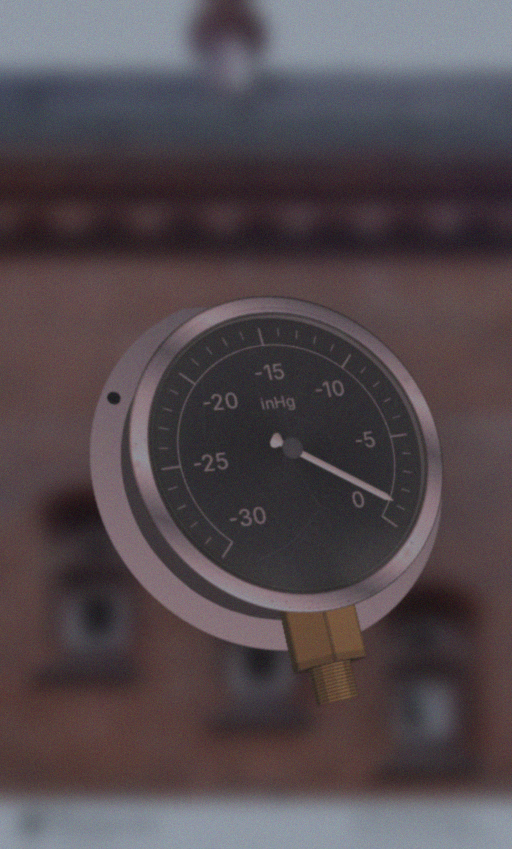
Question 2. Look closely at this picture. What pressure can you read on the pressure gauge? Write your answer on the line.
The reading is -1 inHg
